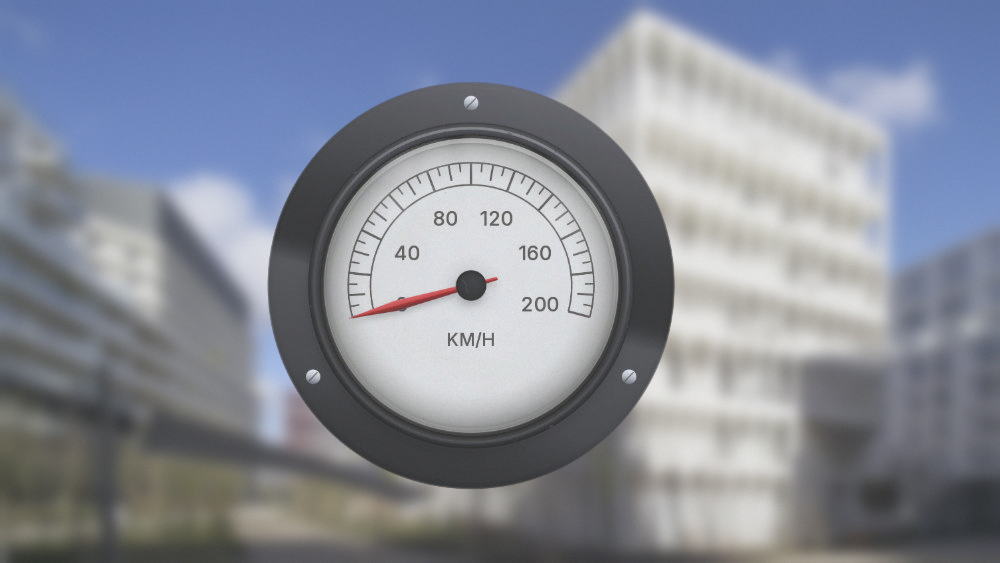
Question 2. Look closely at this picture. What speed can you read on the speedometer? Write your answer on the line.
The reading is 0 km/h
